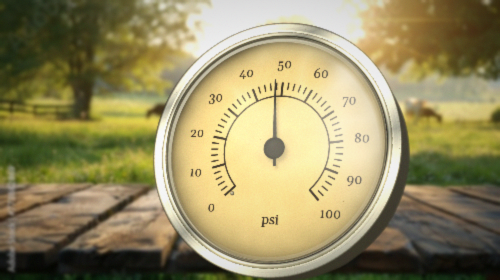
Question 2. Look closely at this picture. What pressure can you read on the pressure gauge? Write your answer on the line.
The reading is 48 psi
